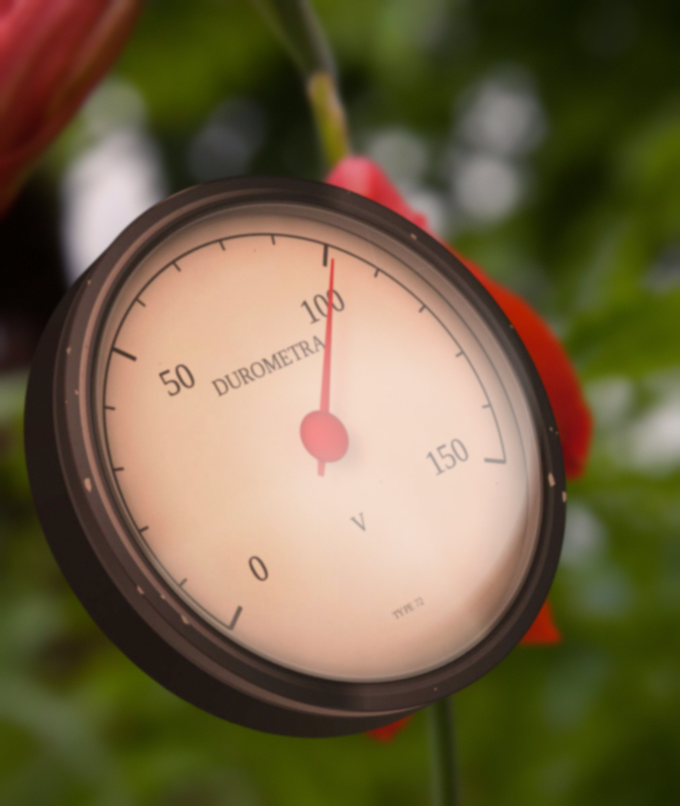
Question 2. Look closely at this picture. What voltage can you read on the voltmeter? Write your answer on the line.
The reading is 100 V
